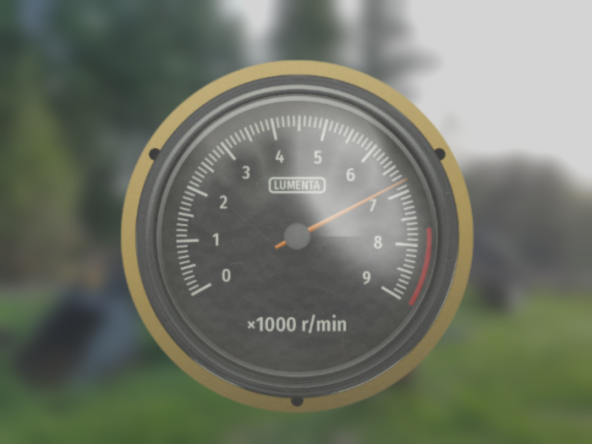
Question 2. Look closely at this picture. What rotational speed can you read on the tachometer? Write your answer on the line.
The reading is 6800 rpm
